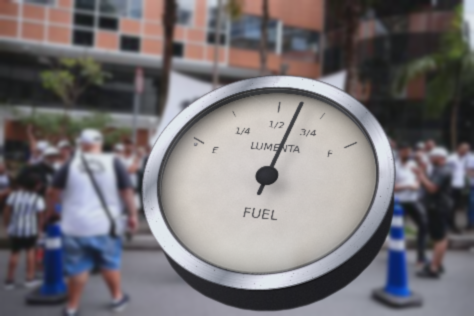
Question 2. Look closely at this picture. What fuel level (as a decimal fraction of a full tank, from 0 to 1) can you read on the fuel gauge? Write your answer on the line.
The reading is 0.625
